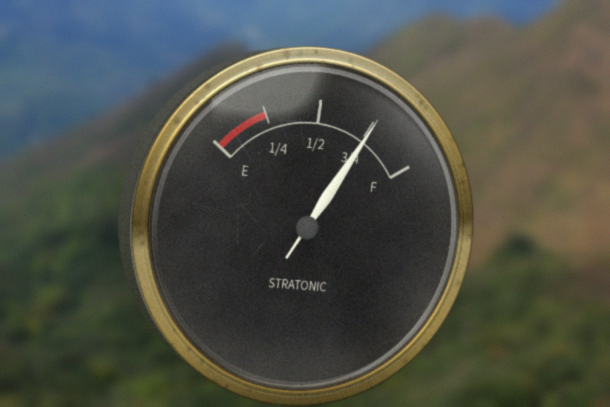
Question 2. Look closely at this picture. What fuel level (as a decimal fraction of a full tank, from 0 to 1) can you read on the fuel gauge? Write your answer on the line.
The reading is 0.75
